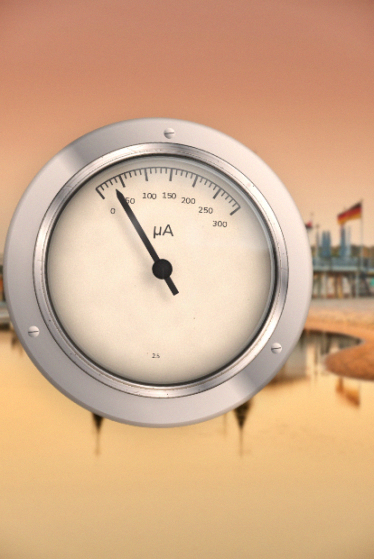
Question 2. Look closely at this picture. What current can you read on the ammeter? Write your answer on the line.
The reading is 30 µA
